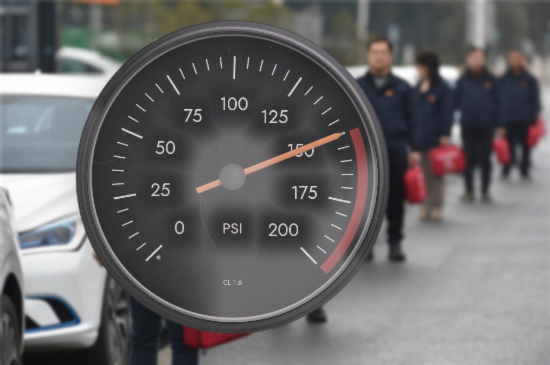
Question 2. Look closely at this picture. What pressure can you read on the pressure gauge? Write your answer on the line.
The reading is 150 psi
